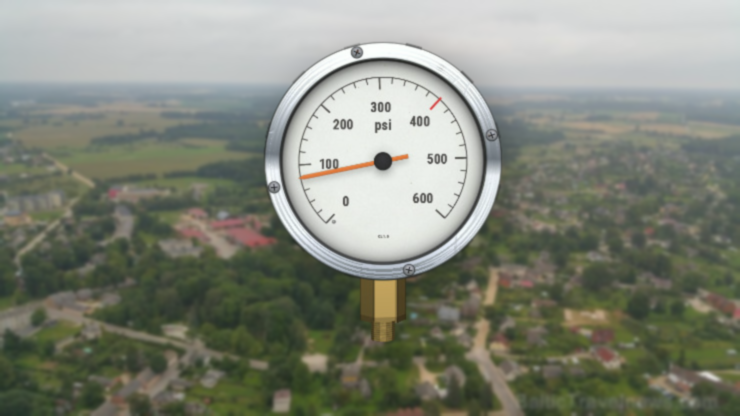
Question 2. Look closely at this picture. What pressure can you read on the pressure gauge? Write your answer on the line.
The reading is 80 psi
